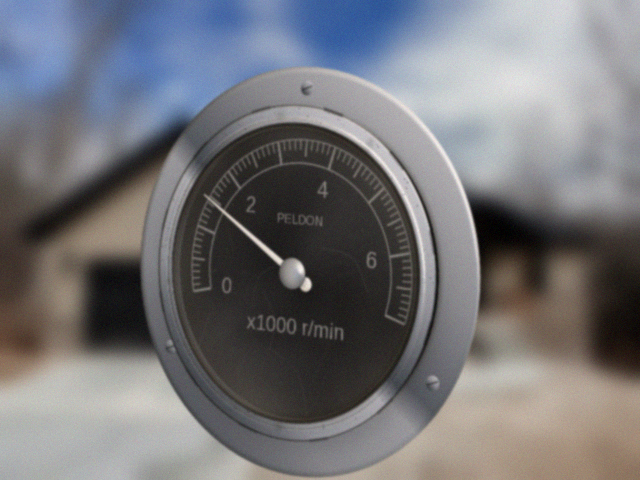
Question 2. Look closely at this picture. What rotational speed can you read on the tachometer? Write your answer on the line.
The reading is 1500 rpm
